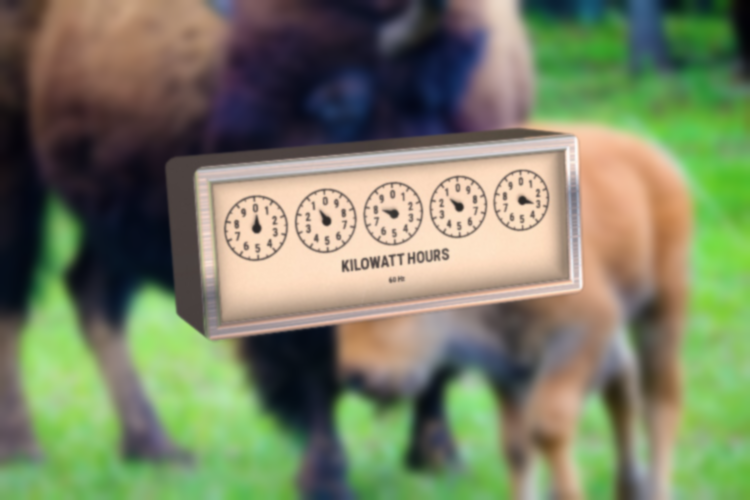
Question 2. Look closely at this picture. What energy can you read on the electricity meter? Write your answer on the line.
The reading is 813 kWh
